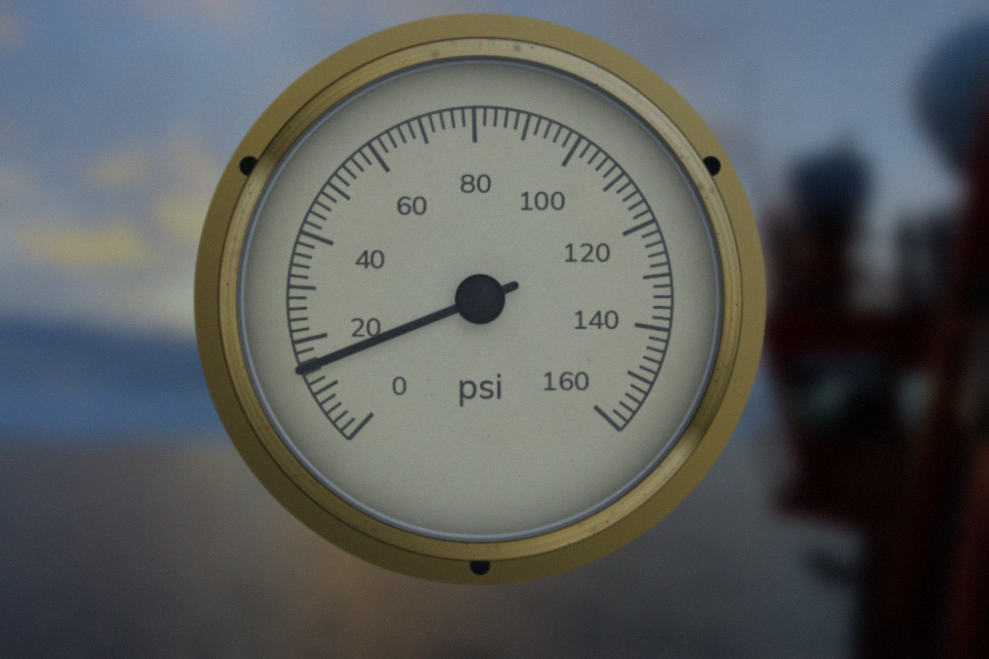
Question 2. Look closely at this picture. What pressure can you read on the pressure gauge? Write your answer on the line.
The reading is 15 psi
